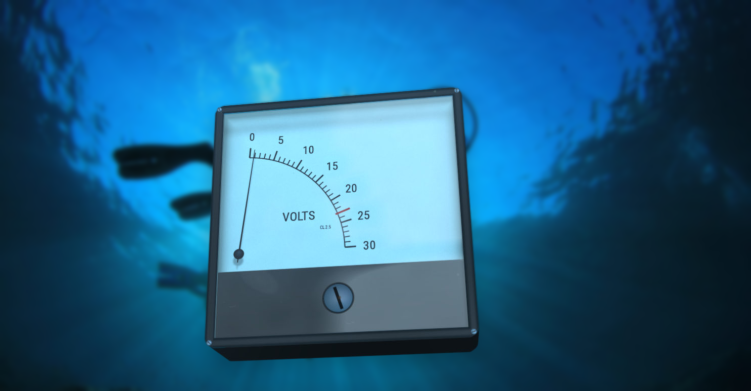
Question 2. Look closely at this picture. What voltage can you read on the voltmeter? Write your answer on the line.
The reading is 1 V
